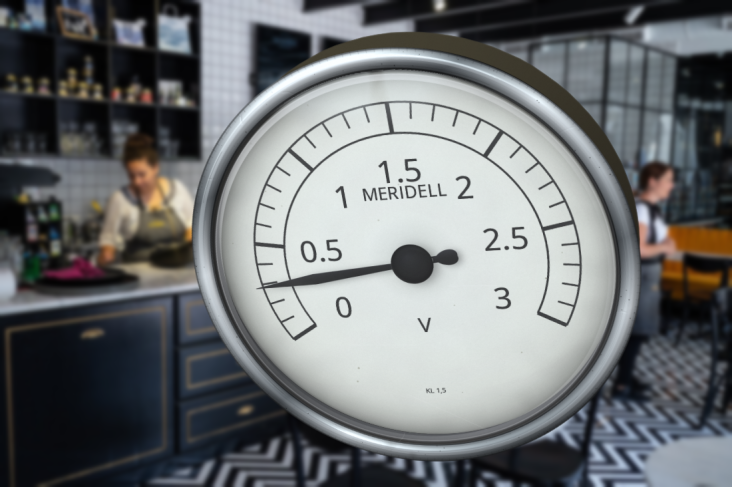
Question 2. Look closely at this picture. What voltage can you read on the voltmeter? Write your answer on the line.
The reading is 0.3 V
